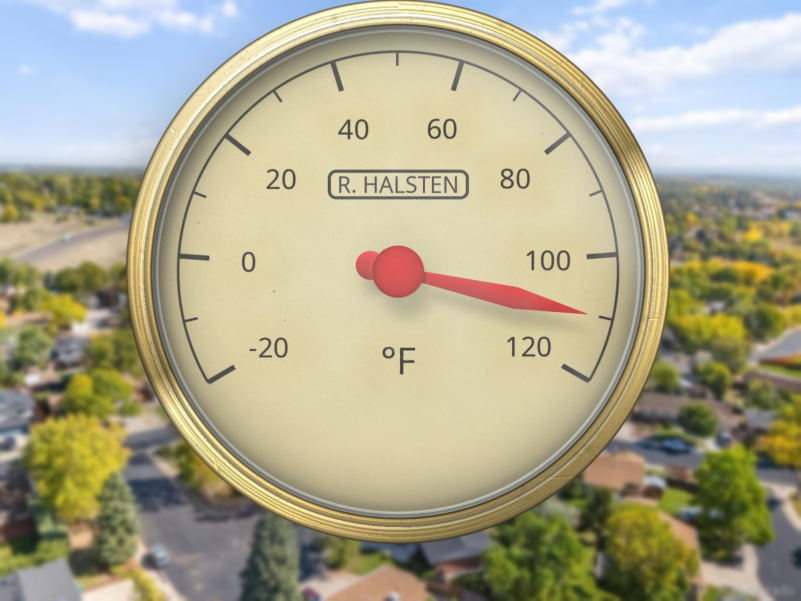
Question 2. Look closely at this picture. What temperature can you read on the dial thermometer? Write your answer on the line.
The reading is 110 °F
